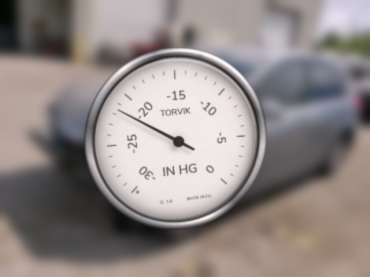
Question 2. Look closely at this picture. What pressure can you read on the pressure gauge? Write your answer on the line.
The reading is -21.5 inHg
